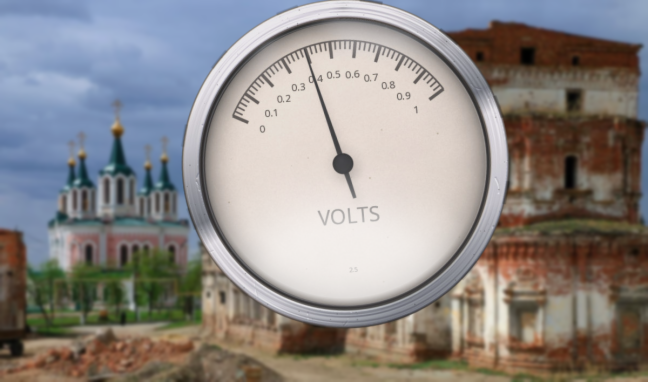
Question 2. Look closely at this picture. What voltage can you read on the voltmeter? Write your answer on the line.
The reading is 0.4 V
